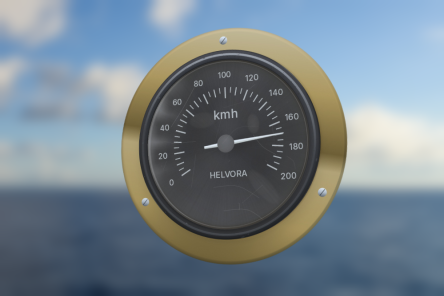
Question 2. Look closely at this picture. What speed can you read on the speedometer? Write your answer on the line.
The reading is 170 km/h
